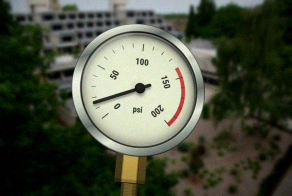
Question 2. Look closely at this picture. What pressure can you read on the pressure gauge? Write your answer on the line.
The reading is 15 psi
